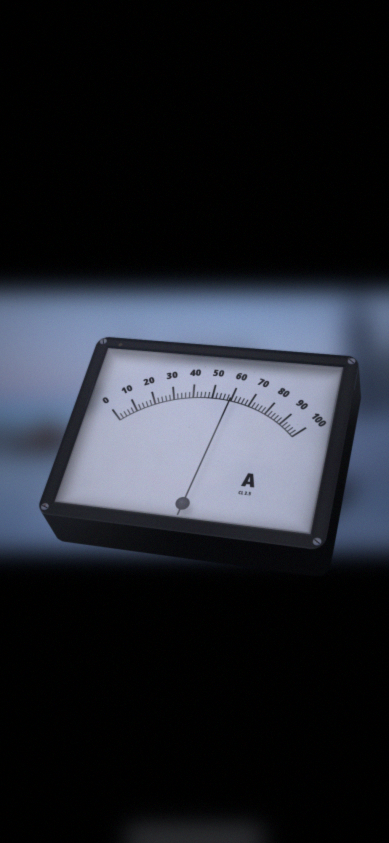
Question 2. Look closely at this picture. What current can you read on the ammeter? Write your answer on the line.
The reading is 60 A
